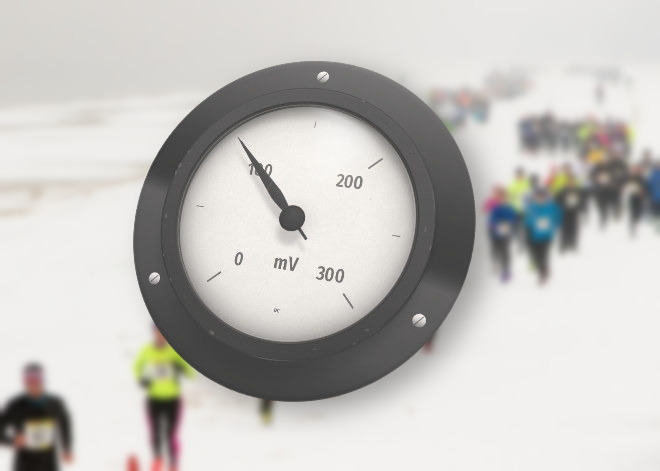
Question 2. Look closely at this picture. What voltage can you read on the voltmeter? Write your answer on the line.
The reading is 100 mV
